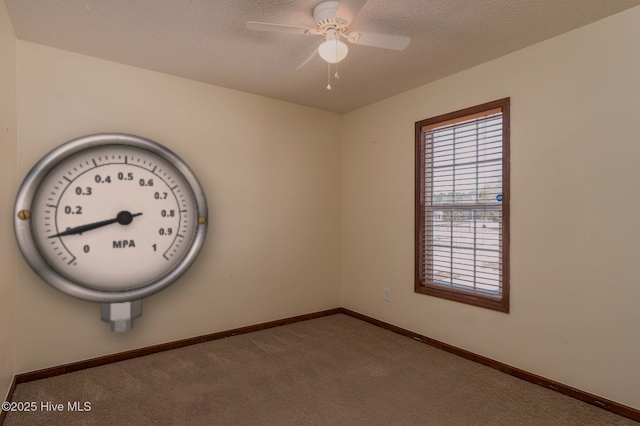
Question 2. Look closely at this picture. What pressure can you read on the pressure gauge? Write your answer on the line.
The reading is 0.1 MPa
